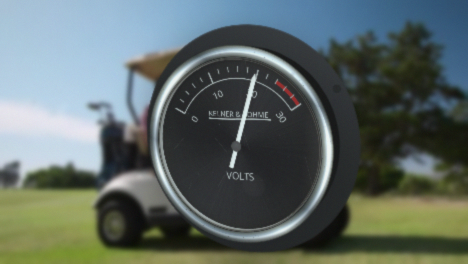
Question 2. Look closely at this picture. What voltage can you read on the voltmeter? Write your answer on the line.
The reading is 20 V
